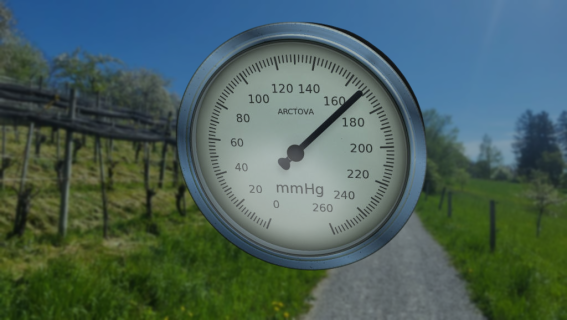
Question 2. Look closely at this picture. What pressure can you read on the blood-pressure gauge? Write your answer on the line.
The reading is 168 mmHg
